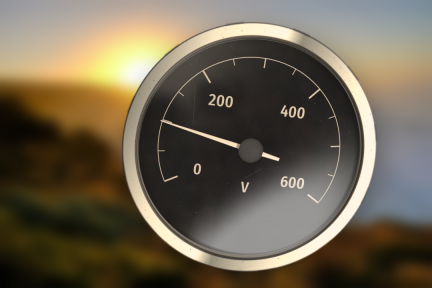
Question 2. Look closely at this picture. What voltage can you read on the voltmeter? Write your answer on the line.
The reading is 100 V
